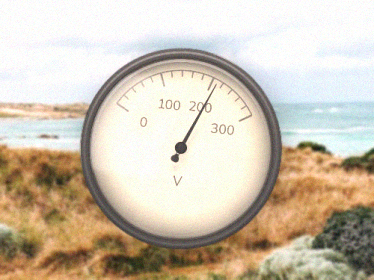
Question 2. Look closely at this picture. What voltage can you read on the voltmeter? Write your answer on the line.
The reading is 210 V
